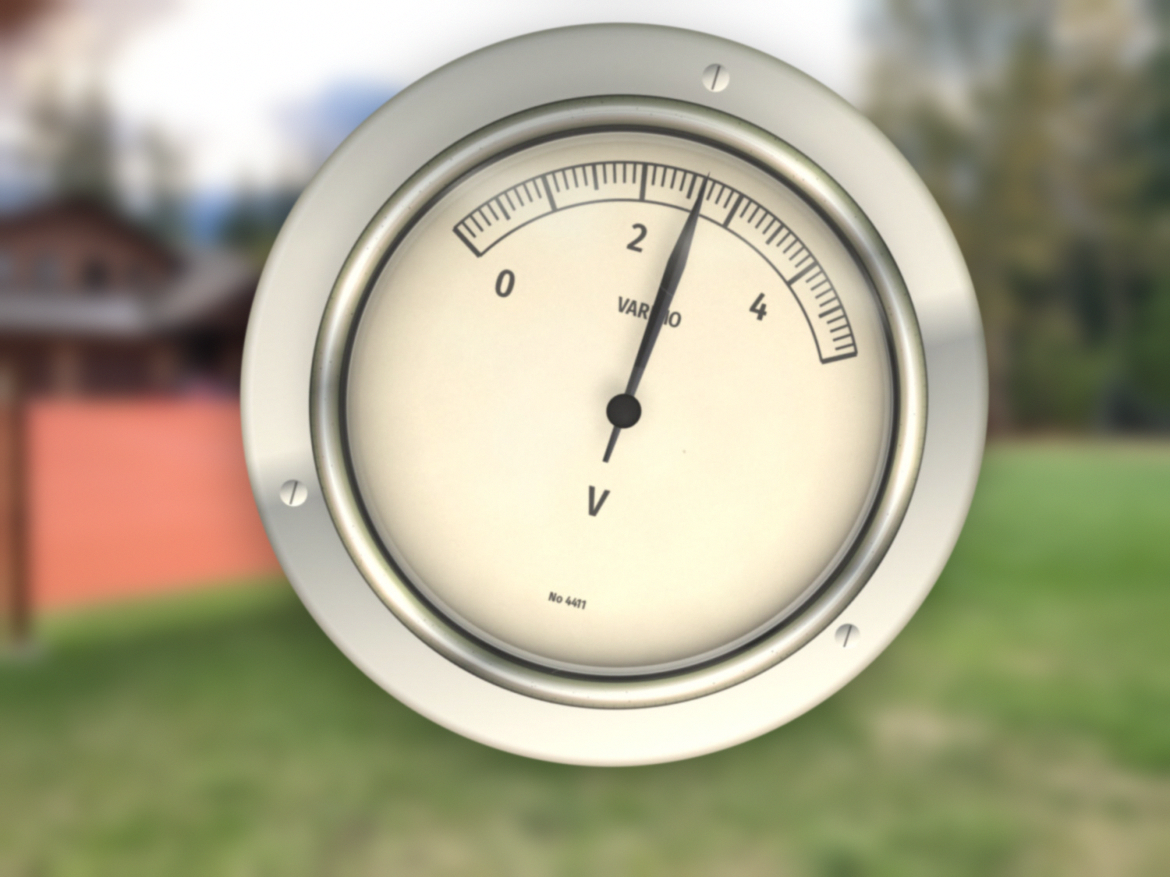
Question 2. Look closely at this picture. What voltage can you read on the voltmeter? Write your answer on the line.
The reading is 2.6 V
